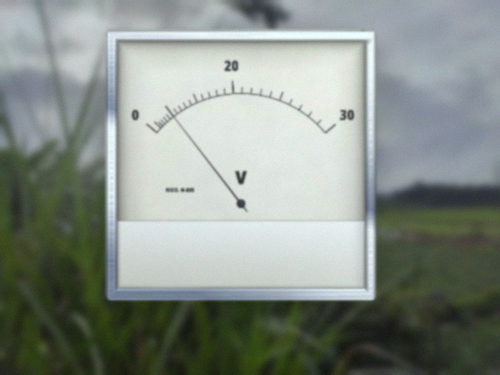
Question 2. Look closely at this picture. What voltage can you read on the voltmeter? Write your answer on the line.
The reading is 10 V
